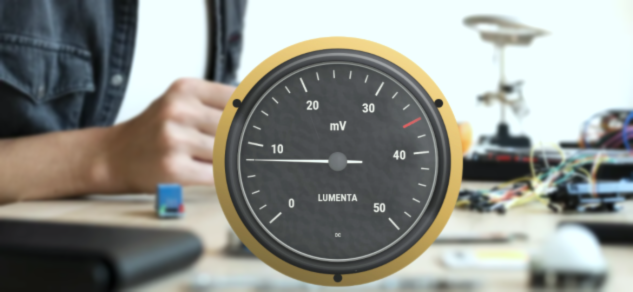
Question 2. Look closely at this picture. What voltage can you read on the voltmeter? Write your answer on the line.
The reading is 8 mV
